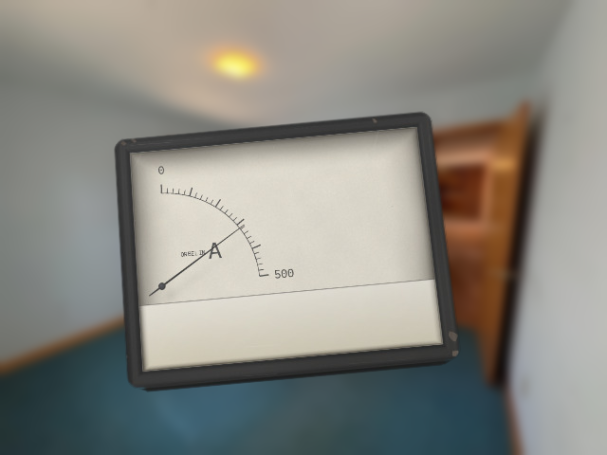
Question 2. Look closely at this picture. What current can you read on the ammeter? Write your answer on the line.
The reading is 320 A
